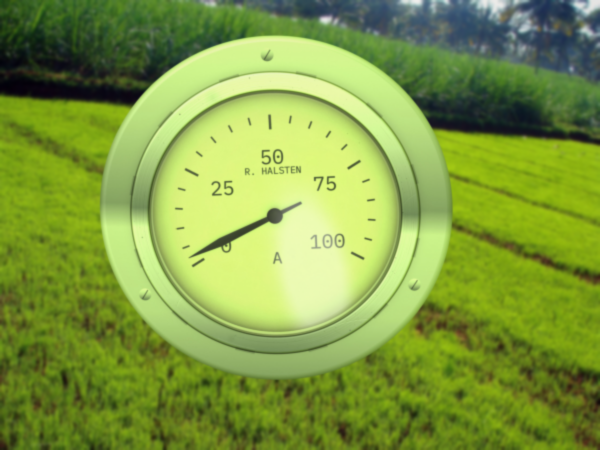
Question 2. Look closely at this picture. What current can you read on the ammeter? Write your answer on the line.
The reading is 2.5 A
